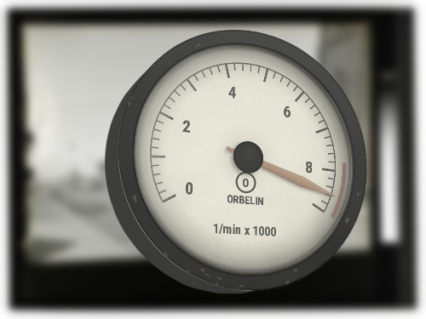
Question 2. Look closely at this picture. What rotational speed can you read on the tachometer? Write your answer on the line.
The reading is 8600 rpm
